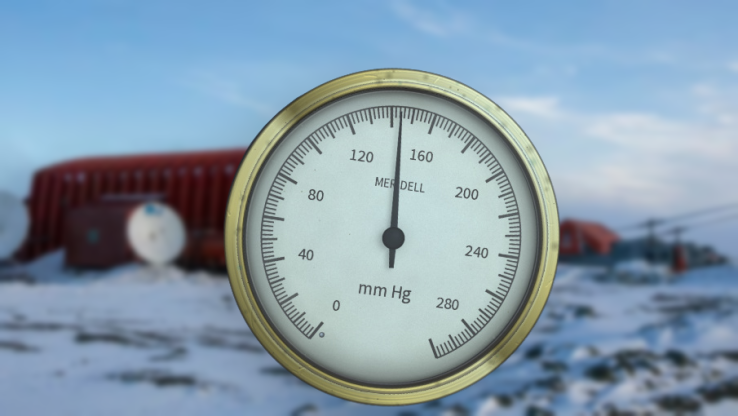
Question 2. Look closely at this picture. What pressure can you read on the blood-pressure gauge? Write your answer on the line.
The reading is 144 mmHg
